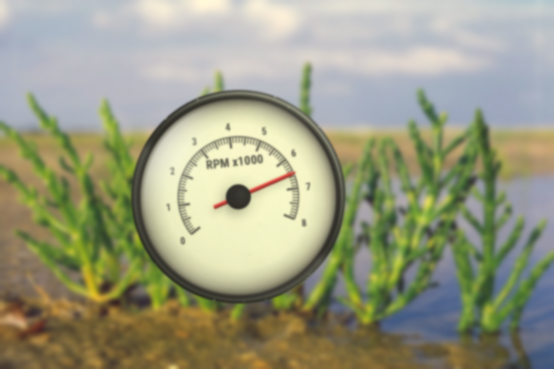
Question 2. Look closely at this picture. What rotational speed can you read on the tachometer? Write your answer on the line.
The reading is 6500 rpm
